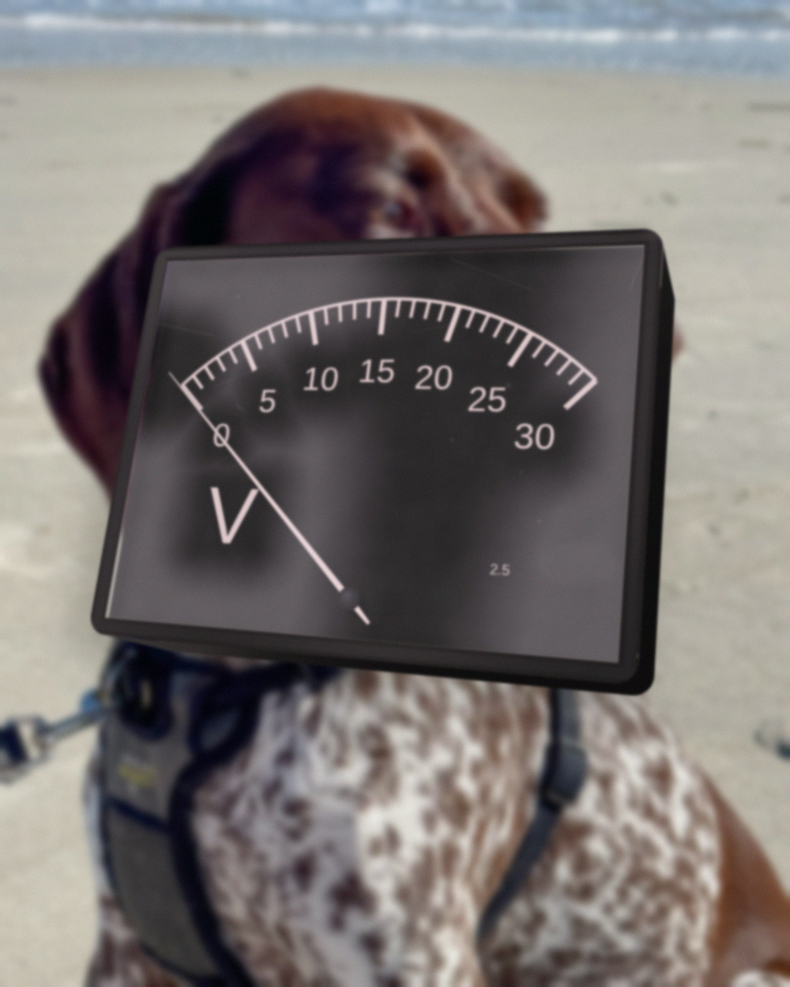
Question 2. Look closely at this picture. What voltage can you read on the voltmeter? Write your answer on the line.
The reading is 0 V
